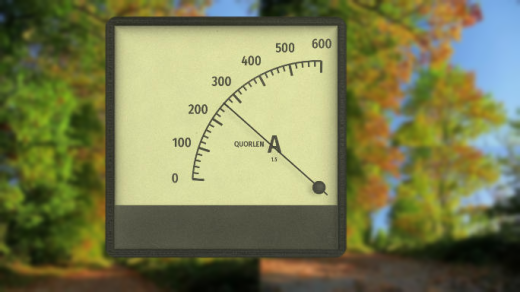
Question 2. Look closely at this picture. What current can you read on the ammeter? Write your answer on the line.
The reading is 260 A
